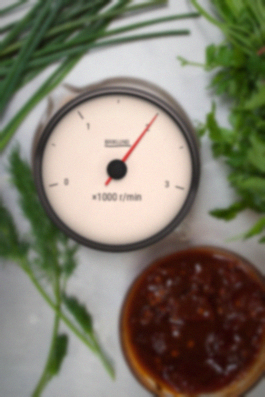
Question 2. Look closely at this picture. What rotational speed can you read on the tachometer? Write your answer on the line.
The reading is 2000 rpm
